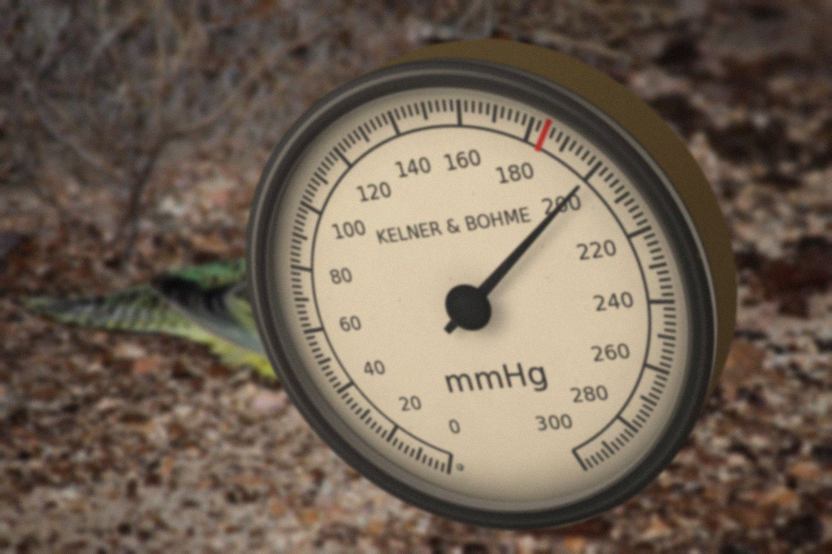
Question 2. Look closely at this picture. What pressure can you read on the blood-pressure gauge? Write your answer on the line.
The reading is 200 mmHg
